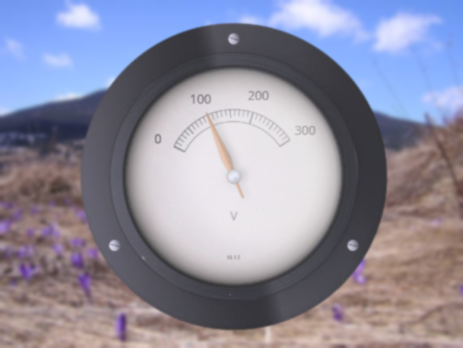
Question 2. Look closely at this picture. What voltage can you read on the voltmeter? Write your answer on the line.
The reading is 100 V
